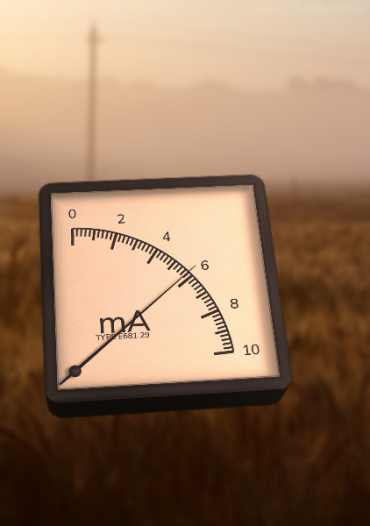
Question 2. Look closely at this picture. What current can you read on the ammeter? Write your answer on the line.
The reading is 5.8 mA
